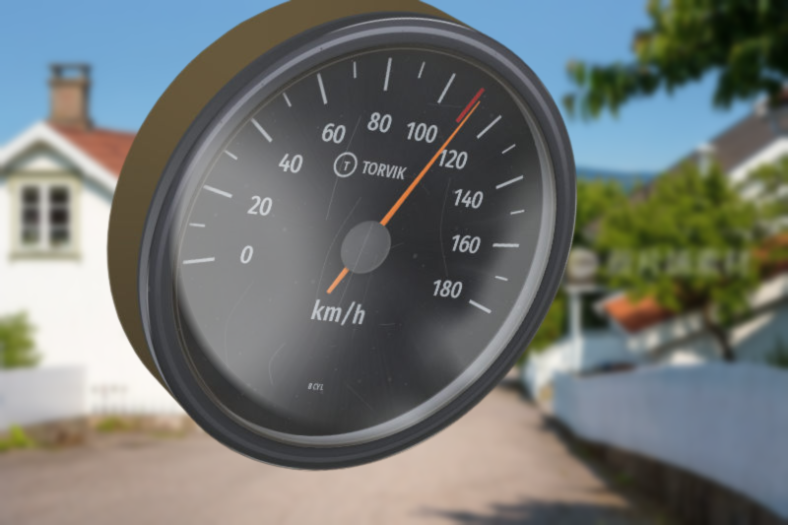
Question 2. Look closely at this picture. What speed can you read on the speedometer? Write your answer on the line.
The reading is 110 km/h
